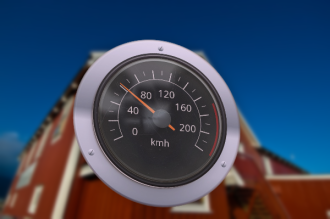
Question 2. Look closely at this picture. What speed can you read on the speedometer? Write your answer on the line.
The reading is 60 km/h
